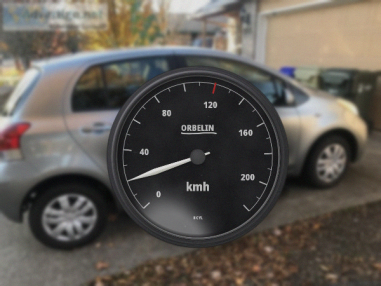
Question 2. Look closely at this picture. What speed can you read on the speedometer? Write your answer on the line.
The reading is 20 km/h
